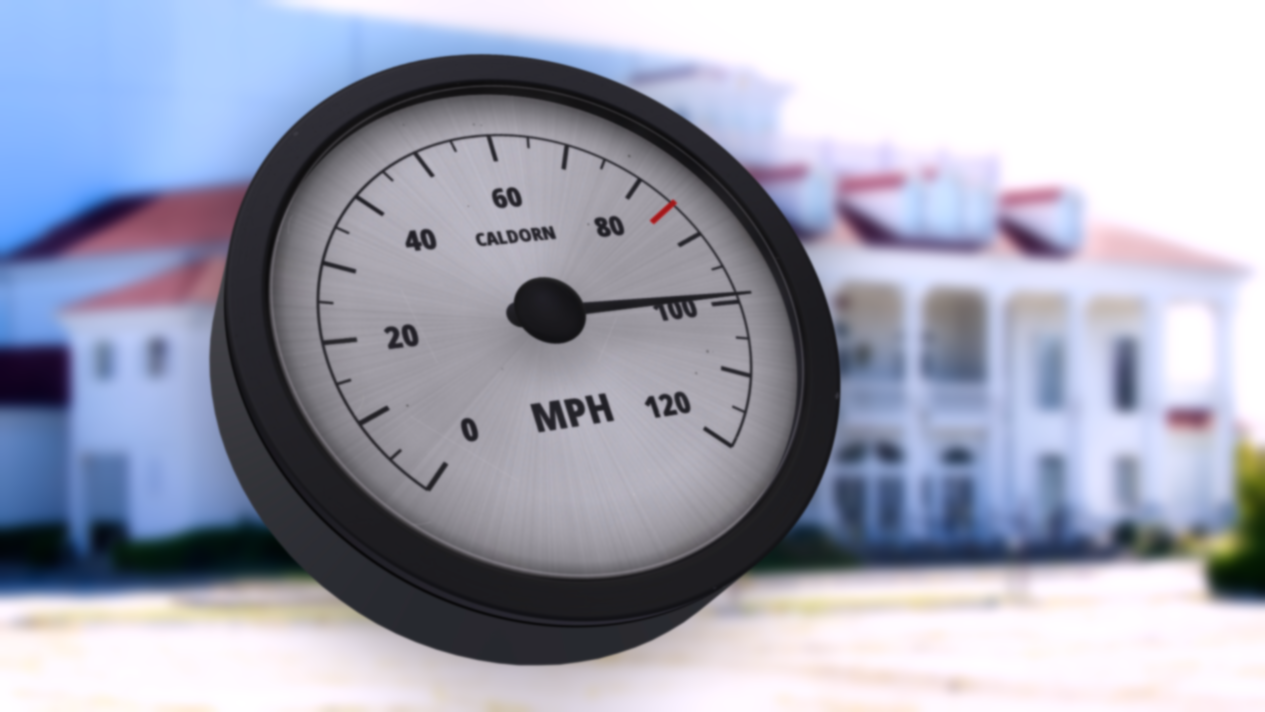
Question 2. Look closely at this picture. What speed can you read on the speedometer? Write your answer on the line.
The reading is 100 mph
